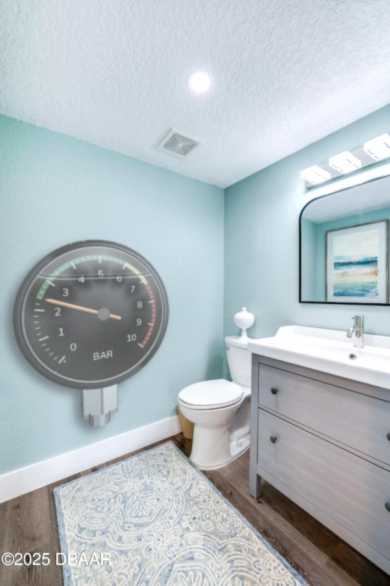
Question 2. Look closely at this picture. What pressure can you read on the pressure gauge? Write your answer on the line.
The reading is 2.4 bar
